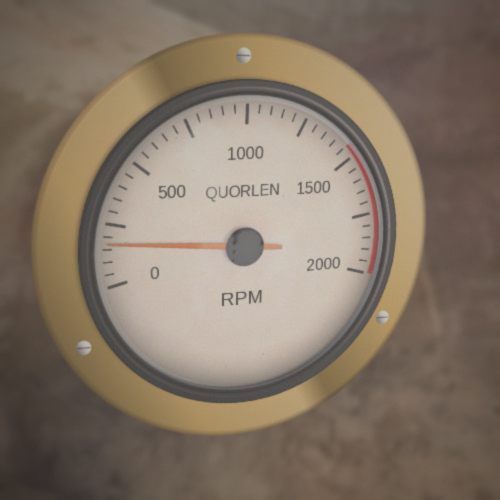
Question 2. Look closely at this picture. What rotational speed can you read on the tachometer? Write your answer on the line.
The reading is 175 rpm
